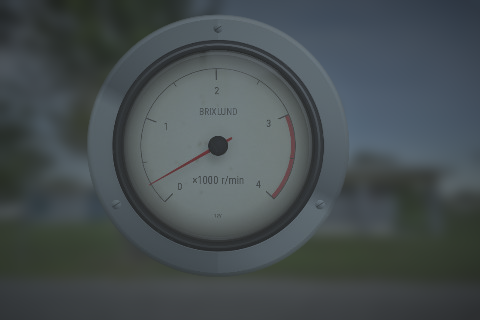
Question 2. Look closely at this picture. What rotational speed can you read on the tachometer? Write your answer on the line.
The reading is 250 rpm
